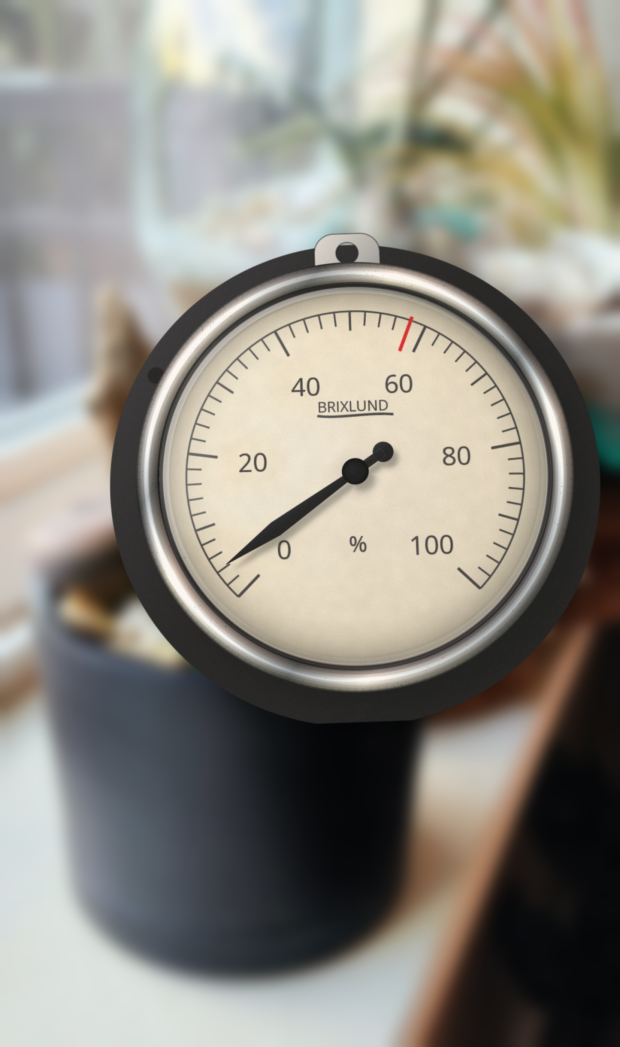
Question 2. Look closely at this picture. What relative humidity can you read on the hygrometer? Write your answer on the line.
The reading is 4 %
